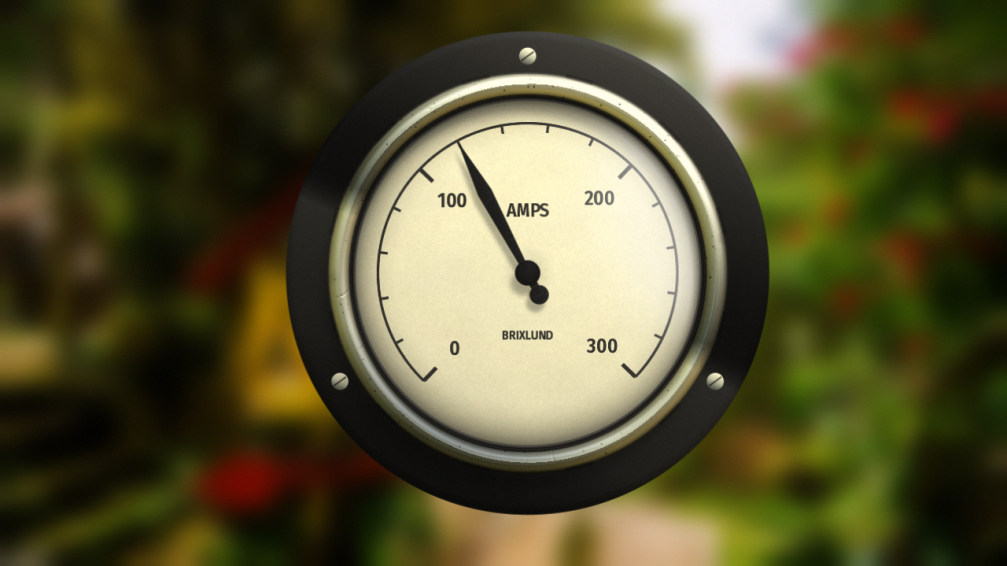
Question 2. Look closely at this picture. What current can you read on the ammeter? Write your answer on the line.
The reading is 120 A
